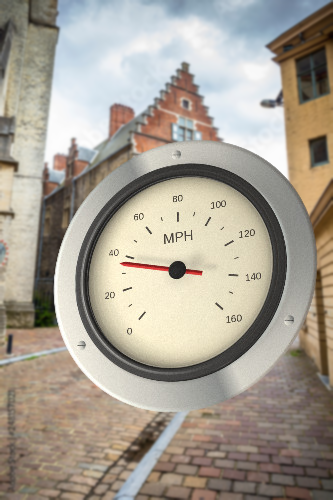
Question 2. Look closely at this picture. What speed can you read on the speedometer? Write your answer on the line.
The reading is 35 mph
